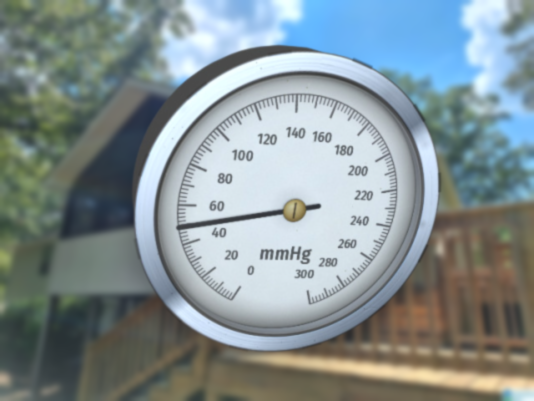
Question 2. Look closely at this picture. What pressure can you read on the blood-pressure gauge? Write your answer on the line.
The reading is 50 mmHg
